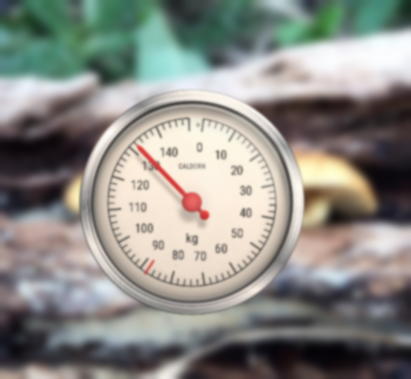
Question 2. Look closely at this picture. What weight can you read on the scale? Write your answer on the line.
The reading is 132 kg
